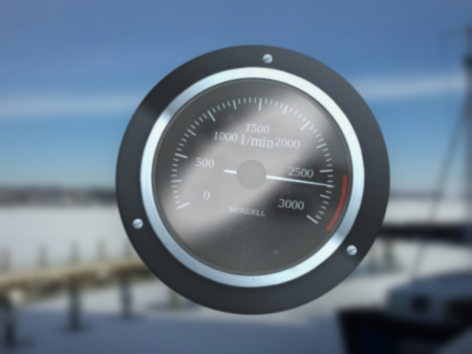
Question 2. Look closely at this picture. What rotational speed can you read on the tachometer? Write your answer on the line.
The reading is 2650 rpm
